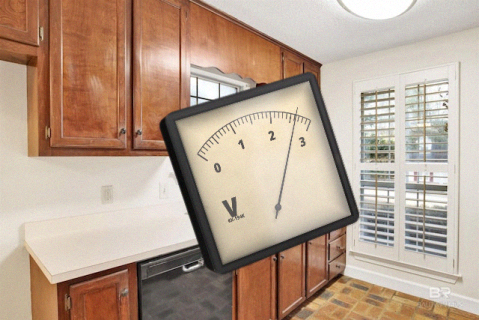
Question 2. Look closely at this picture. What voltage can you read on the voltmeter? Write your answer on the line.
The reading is 2.6 V
